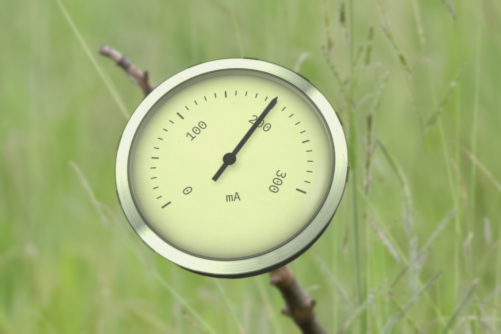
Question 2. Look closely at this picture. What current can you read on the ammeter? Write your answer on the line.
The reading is 200 mA
